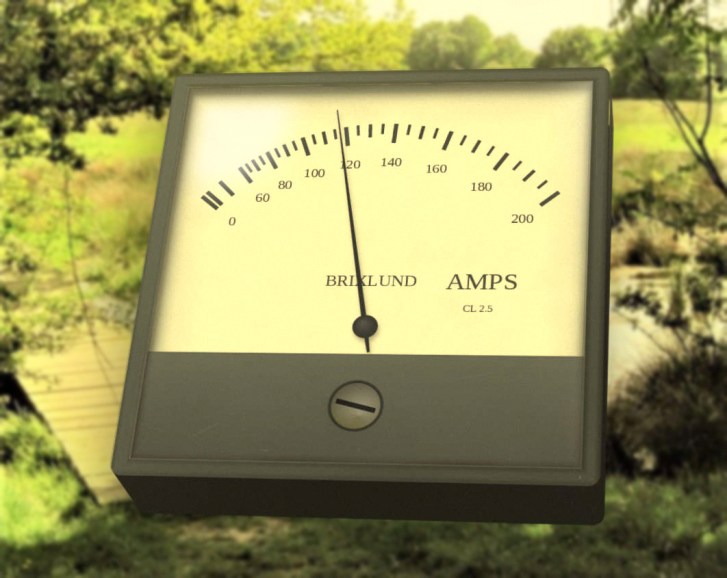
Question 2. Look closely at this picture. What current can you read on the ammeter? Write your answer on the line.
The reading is 117.5 A
